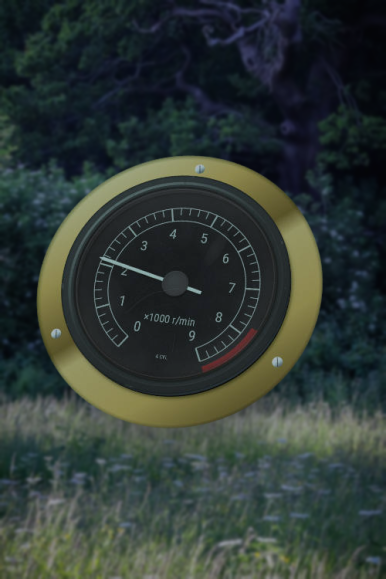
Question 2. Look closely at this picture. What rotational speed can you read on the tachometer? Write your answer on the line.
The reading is 2100 rpm
